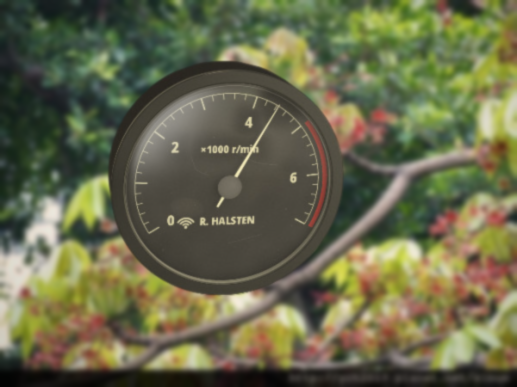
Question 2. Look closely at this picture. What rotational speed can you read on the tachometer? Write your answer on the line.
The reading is 4400 rpm
